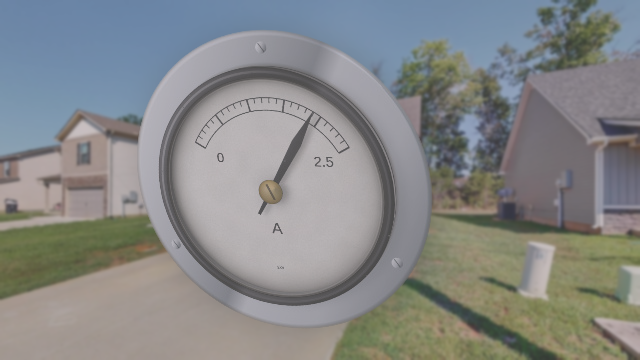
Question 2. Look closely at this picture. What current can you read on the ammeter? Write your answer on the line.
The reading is 1.9 A
